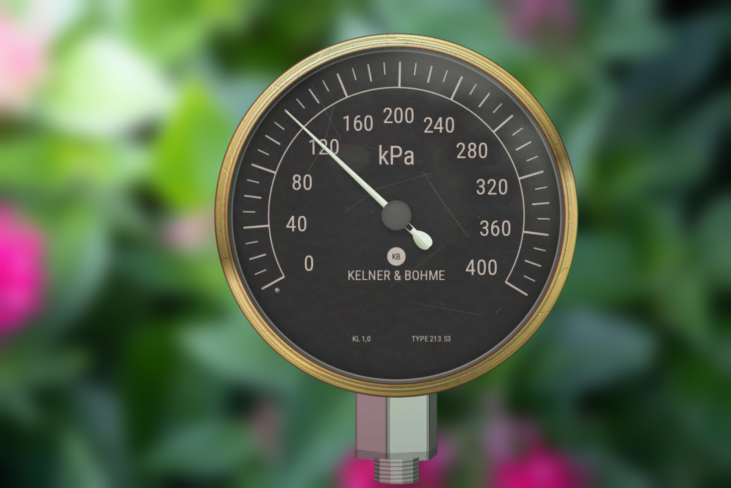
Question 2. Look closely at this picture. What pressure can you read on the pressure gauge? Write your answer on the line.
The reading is 120 kPa
